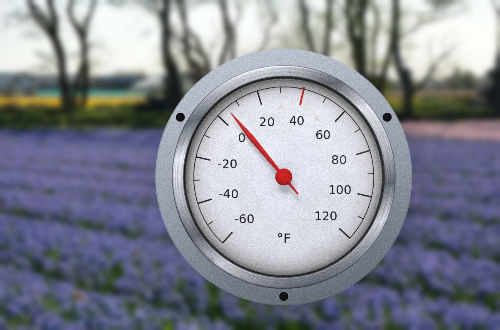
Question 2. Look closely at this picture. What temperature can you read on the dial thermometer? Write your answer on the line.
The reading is 5 °F
